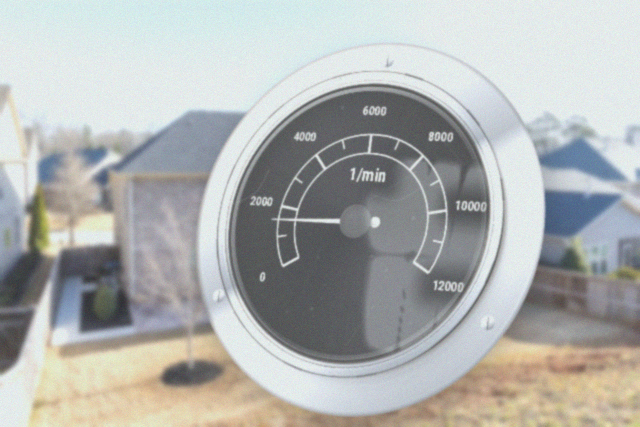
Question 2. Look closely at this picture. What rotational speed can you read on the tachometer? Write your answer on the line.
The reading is 1500 rpm
